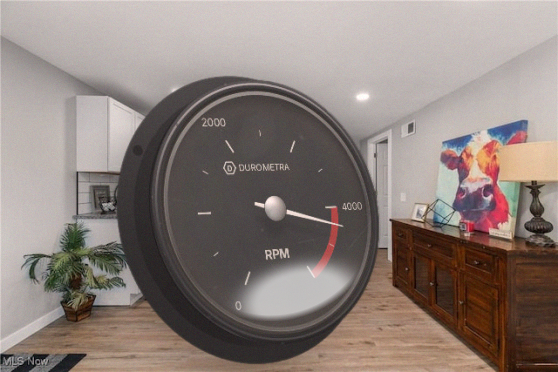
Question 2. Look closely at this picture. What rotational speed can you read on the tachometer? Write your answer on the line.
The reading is 4250 rpm
